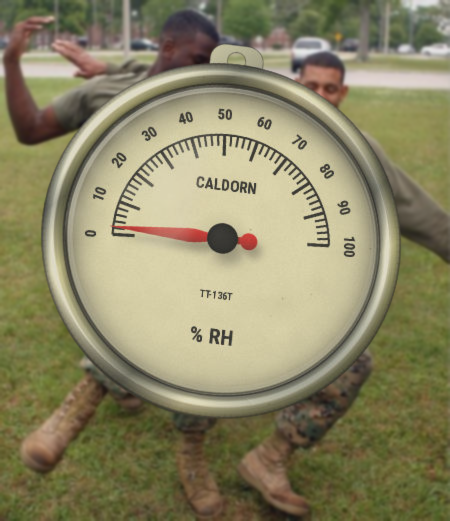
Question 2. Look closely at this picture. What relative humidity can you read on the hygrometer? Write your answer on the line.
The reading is 2 %
